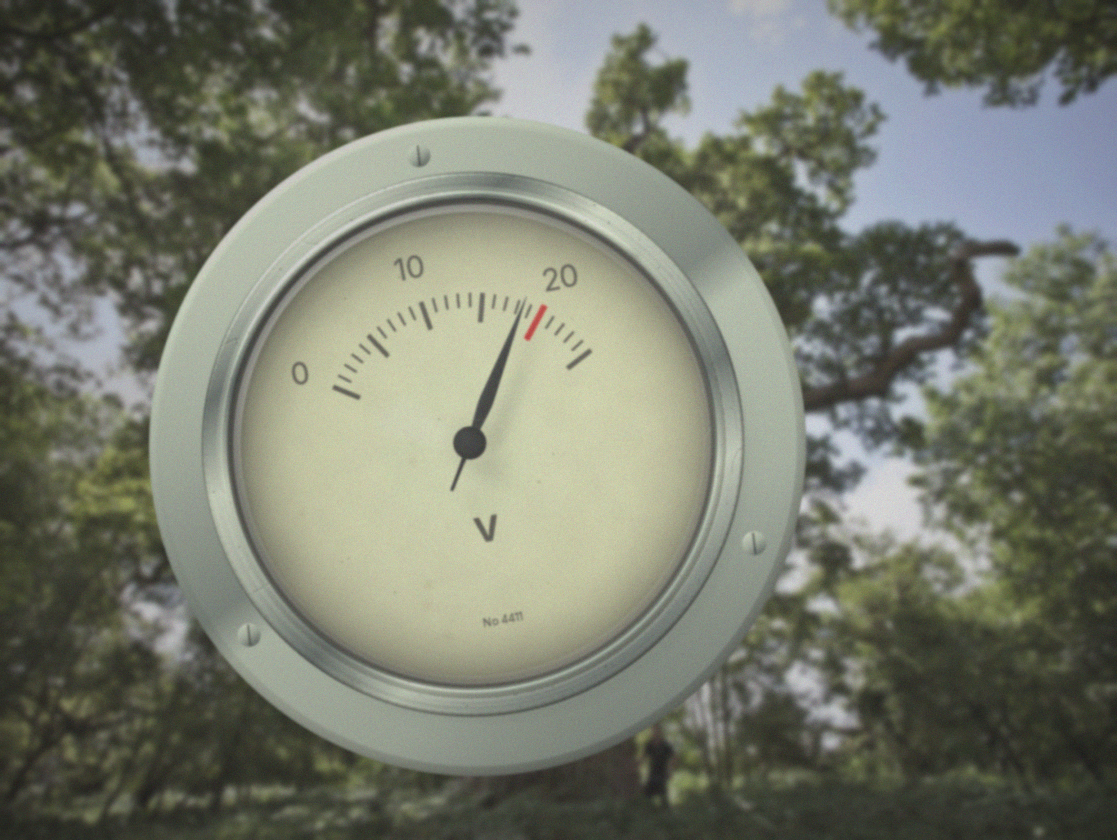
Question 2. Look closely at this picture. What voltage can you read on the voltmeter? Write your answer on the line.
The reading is 18.5 V
